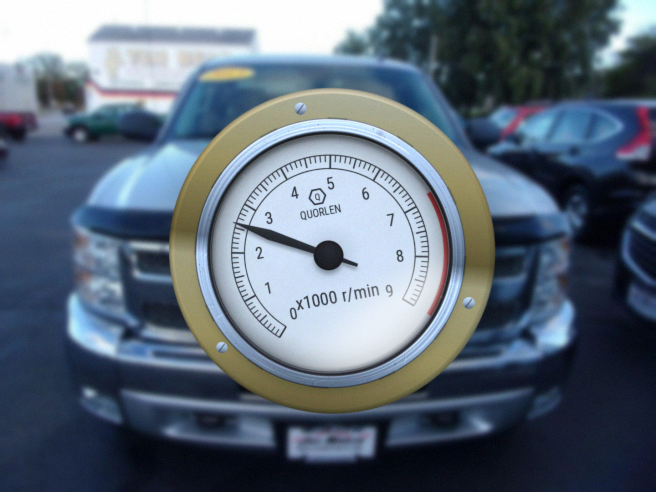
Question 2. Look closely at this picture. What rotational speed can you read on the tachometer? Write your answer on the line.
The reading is 2600 rpm
